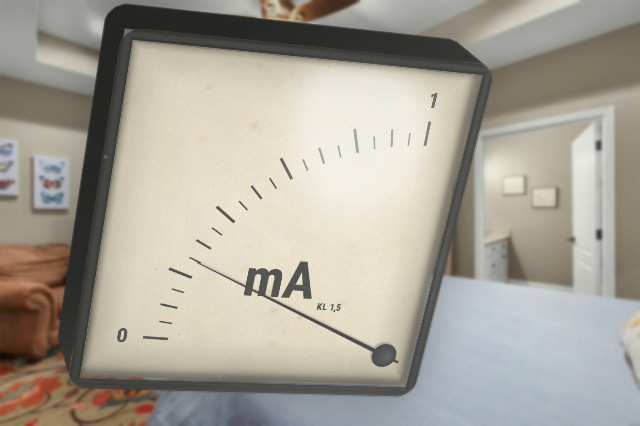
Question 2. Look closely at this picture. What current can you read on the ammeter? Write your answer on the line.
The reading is 0.25 mA
